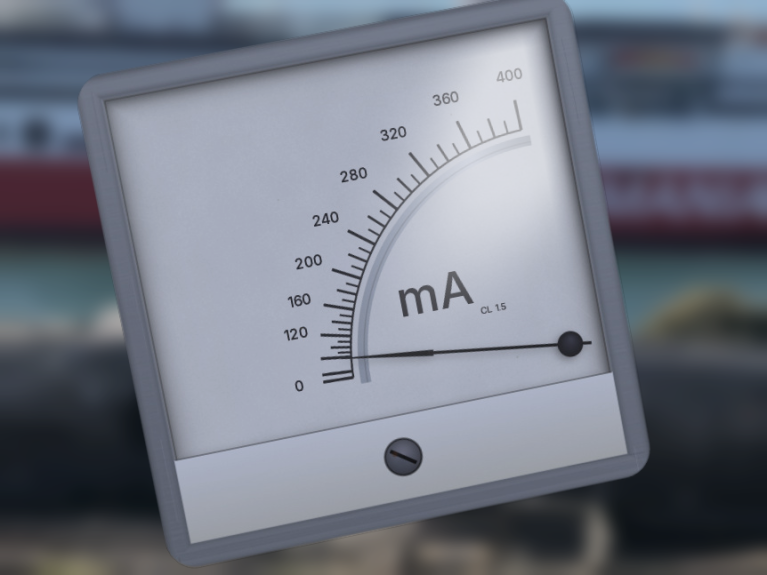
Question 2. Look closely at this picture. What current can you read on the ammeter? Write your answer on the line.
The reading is 80 mA
